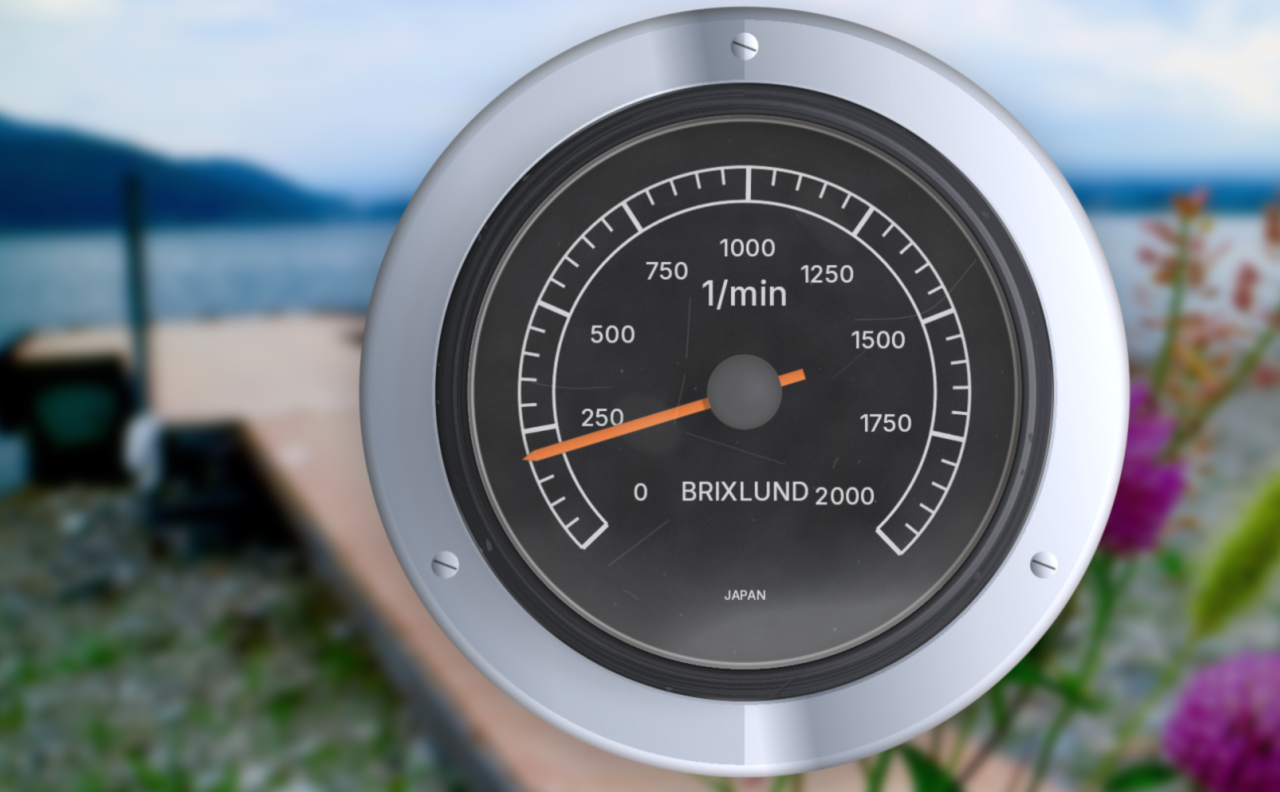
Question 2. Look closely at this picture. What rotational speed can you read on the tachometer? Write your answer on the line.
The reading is 200 rpm
